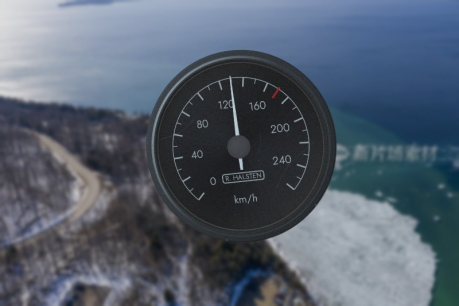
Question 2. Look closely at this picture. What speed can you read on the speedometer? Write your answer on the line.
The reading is 130 km/h
